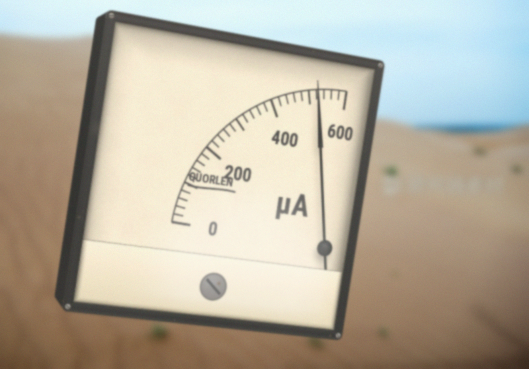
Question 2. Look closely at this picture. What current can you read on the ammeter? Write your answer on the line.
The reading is 520 µA
